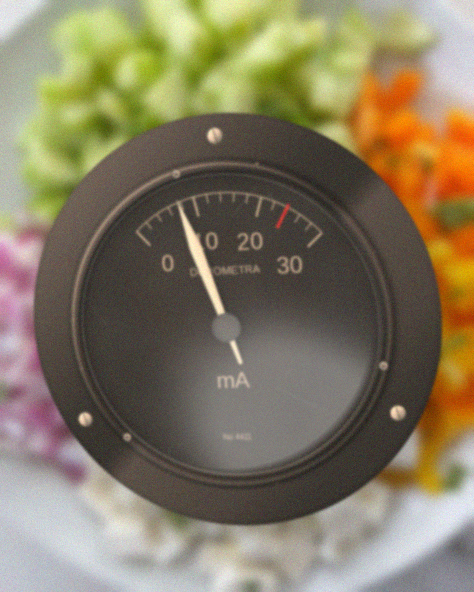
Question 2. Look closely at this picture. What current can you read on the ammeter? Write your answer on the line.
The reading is 8 mA
